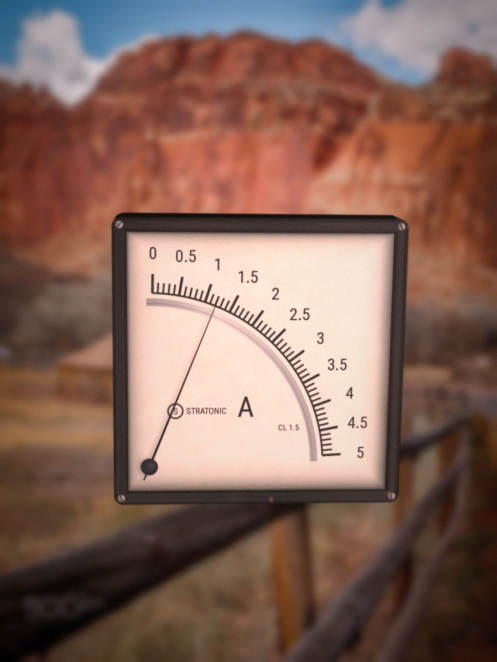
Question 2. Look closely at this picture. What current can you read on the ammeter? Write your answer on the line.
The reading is 1.2 A
